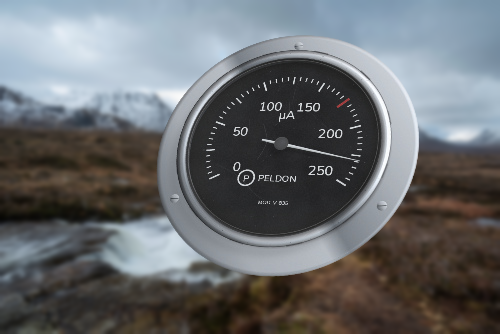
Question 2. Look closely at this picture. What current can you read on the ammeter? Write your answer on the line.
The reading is 230 µA
